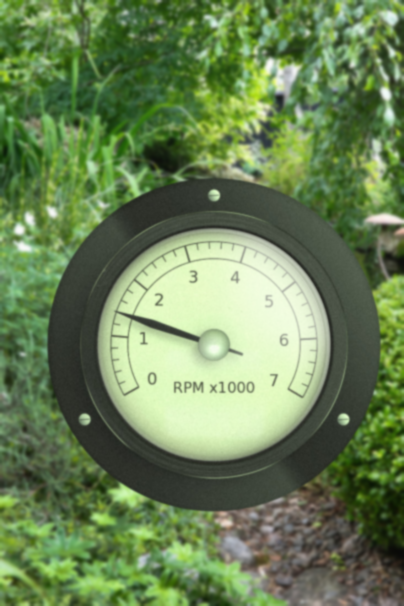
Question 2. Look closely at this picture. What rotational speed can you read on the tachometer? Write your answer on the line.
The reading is 1400 rpm
